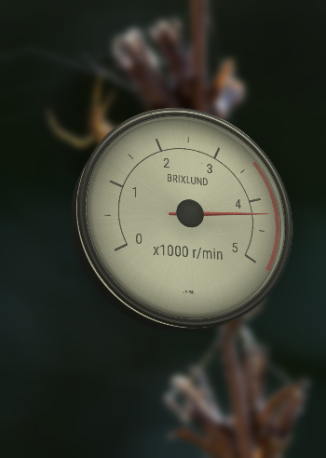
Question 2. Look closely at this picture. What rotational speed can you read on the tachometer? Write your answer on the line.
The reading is 4250 rpm
